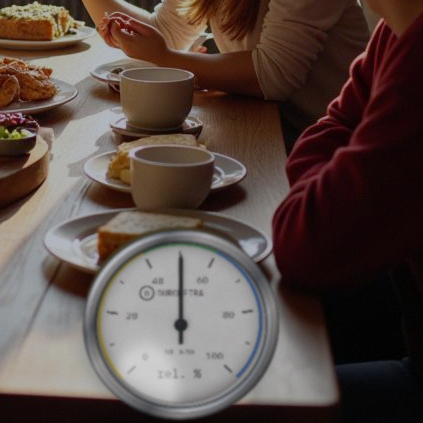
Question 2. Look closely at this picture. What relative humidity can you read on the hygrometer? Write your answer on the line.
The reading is 50 %
